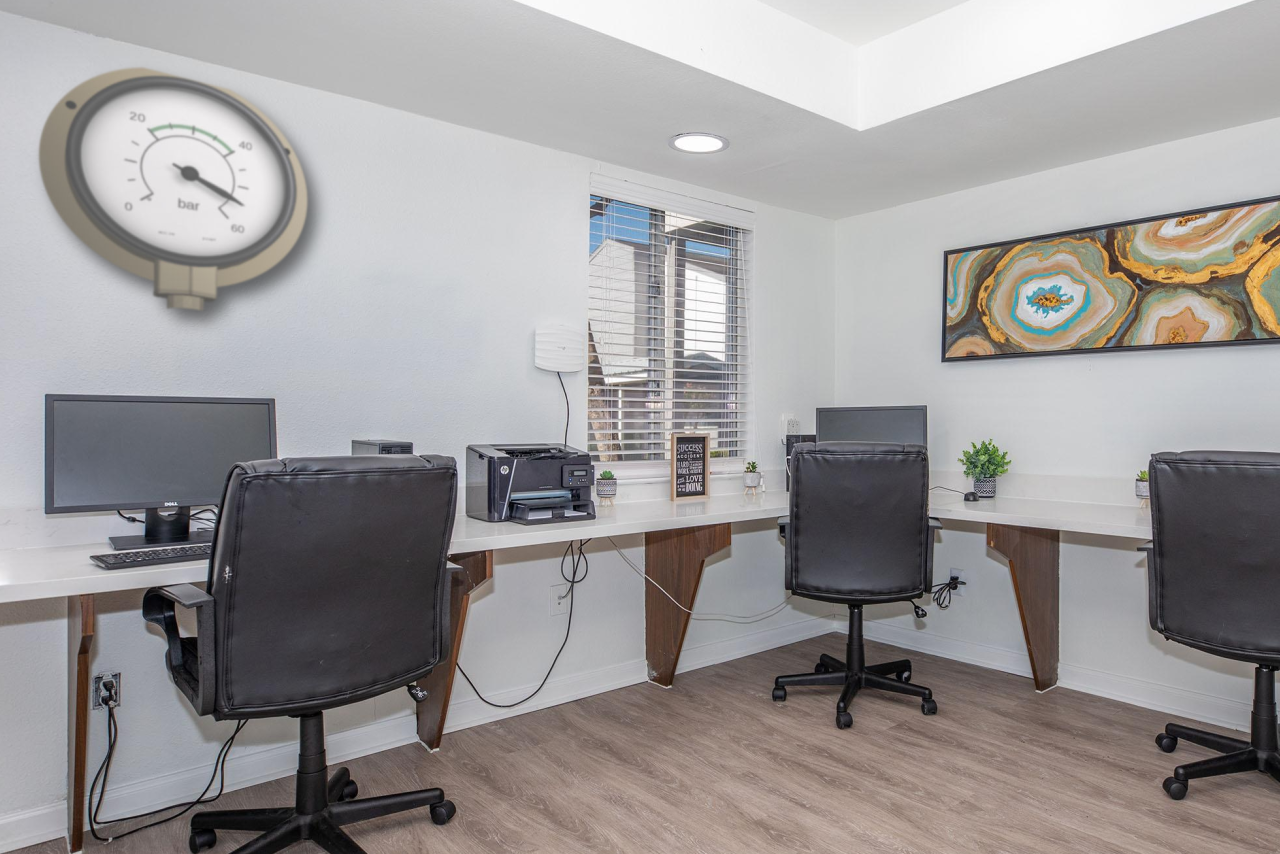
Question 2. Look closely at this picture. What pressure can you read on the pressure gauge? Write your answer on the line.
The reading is 55 bar
